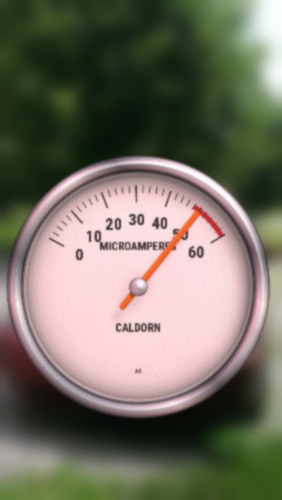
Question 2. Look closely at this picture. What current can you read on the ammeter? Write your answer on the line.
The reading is 50 µA
